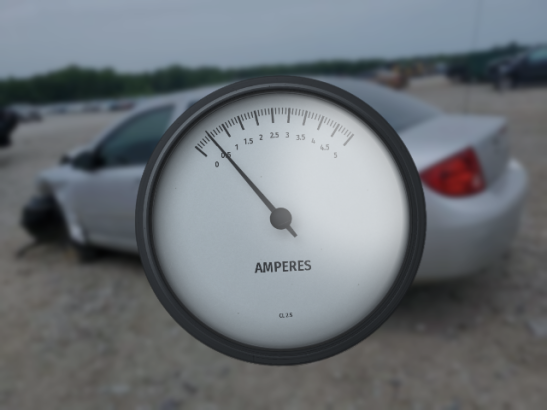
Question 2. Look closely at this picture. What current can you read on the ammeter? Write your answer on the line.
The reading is 0.5 A
